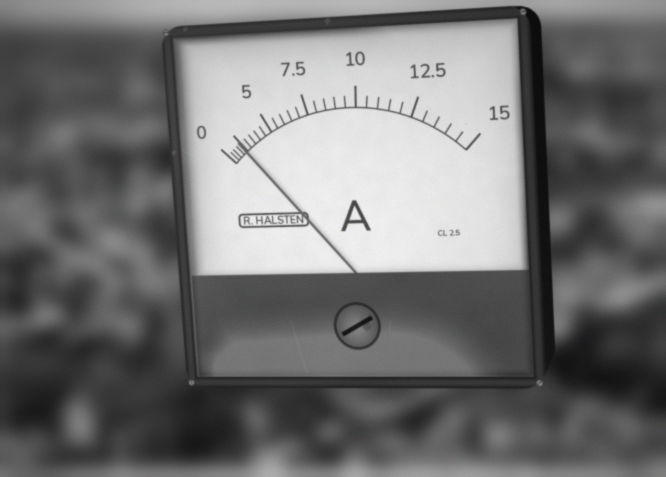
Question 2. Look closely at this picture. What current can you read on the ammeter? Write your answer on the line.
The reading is 2.5 A
